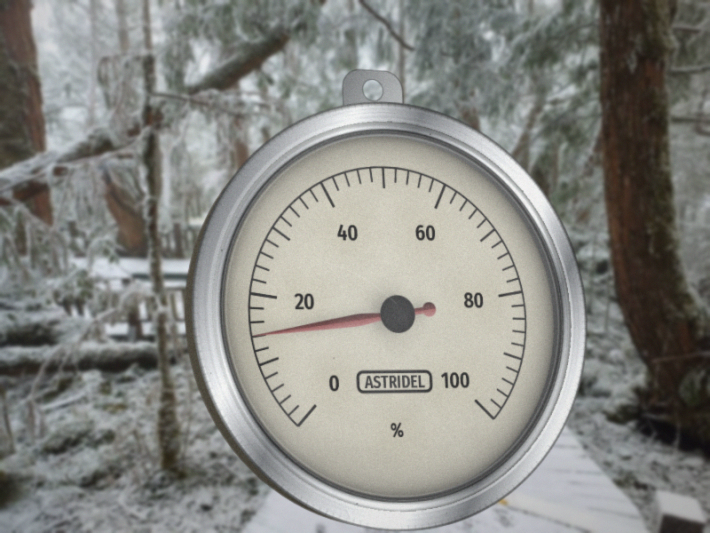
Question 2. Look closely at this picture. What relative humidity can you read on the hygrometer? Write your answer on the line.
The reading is 14 %
